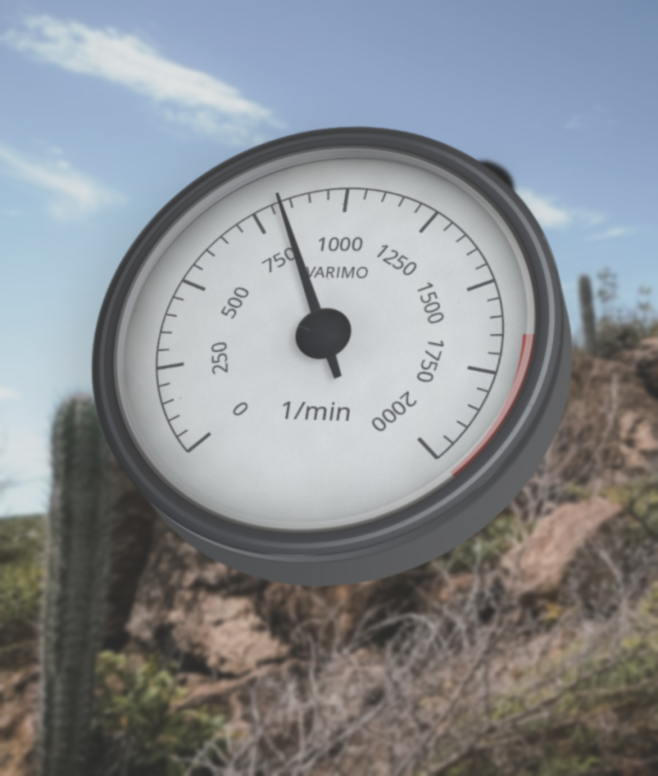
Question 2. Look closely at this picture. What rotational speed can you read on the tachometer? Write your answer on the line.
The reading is 825 rpm
